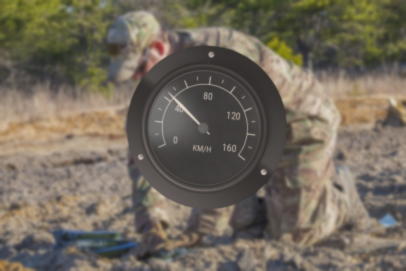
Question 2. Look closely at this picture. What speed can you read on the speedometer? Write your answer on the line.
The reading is 45 km/h
